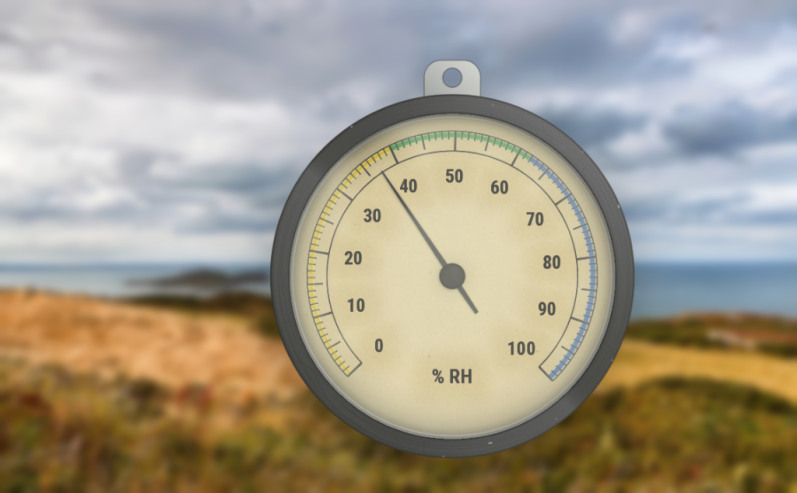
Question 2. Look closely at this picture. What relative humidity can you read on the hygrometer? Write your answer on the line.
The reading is 37 %
